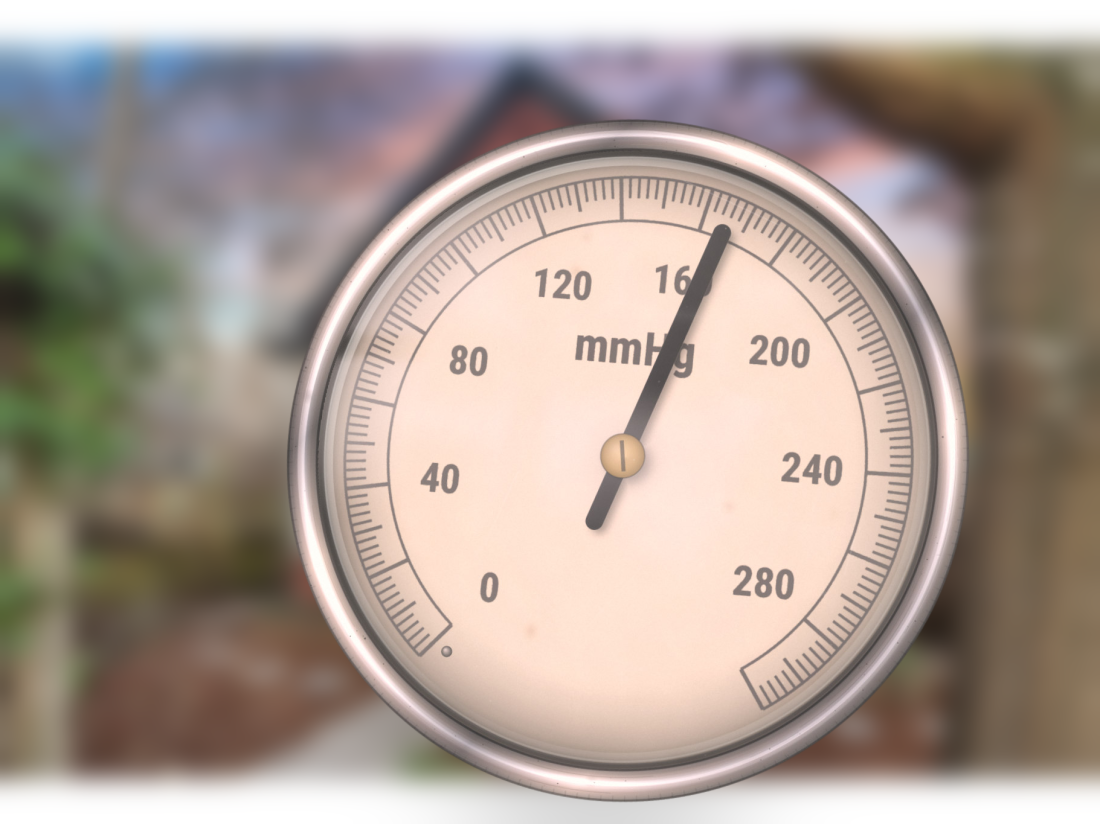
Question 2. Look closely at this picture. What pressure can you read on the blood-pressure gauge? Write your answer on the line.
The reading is 166 mmHg
